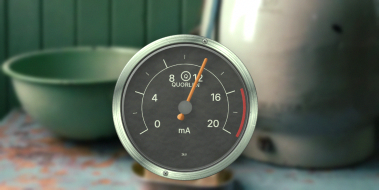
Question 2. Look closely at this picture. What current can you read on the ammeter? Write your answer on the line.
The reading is 12 mA
